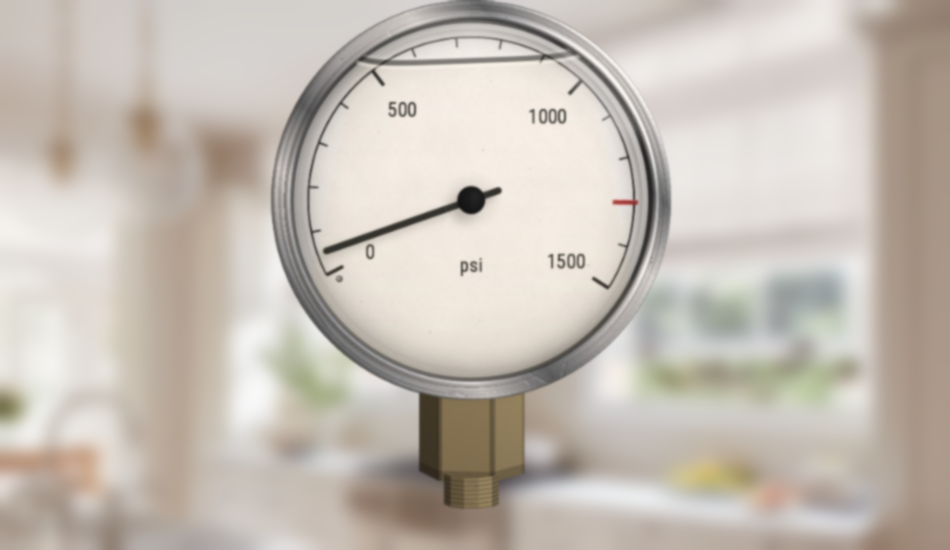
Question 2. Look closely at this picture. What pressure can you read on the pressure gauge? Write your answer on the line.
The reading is 50 psi
